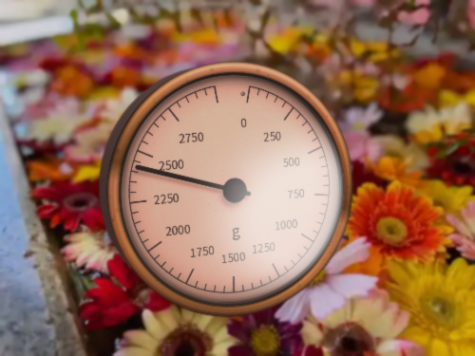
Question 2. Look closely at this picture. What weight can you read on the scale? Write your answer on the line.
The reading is 2425 g
